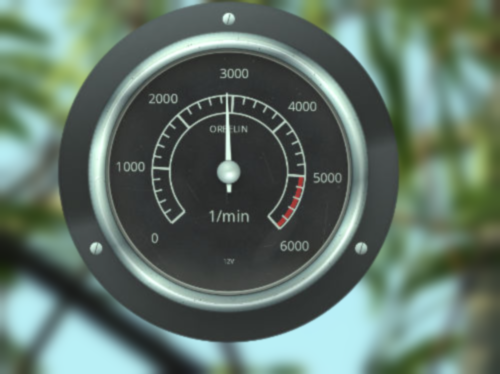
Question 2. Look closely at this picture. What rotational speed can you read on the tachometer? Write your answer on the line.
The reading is 2900 rpm
